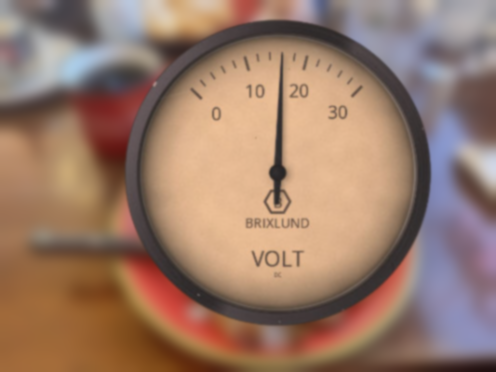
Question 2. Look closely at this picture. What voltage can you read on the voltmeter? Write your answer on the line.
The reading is 16 V
